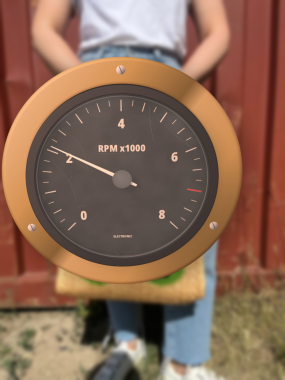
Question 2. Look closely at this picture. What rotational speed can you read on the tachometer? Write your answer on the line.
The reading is 2125 rpm
